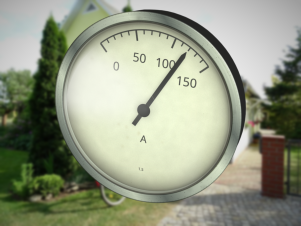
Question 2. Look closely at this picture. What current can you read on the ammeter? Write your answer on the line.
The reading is 120 A
